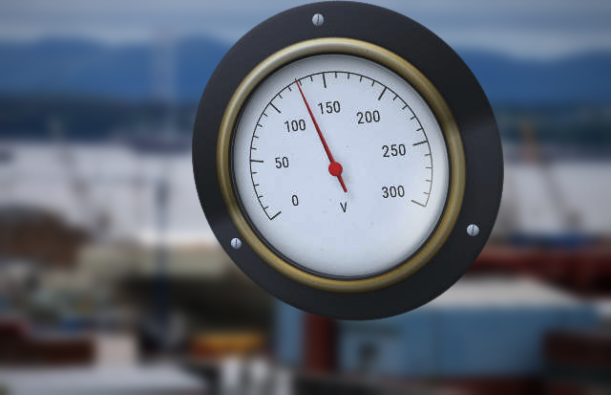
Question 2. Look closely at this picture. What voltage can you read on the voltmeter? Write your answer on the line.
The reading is 130 V
